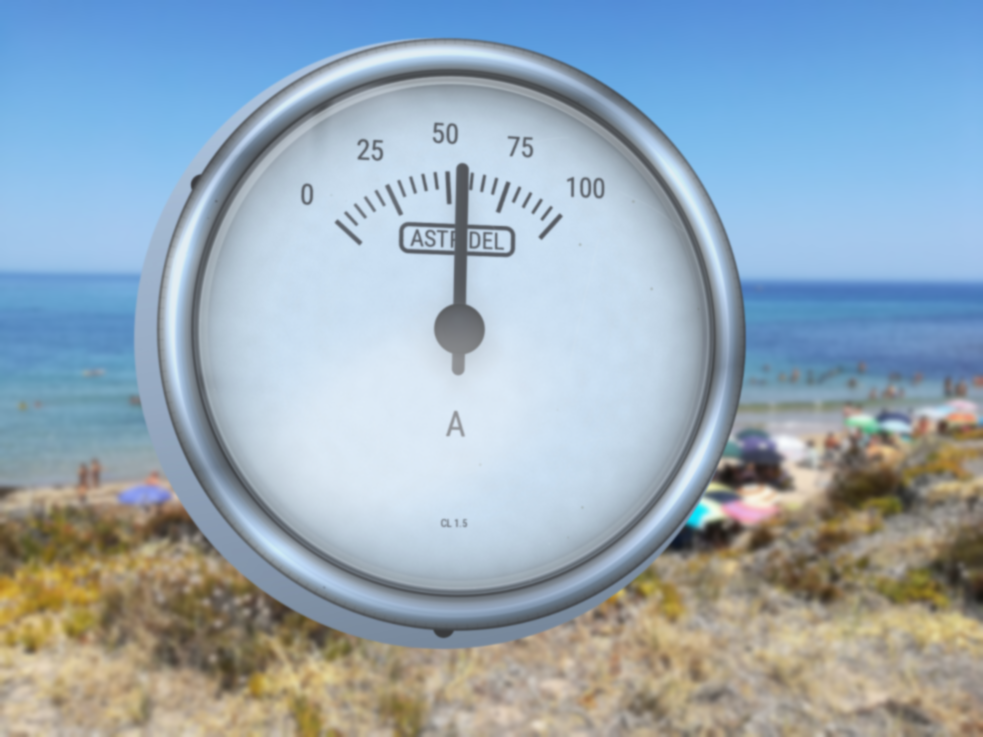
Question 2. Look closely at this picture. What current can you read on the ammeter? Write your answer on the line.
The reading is 55 A
